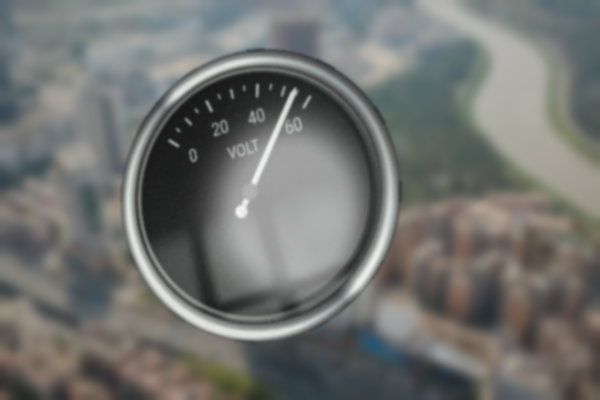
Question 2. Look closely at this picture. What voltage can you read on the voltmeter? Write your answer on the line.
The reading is 55 V
